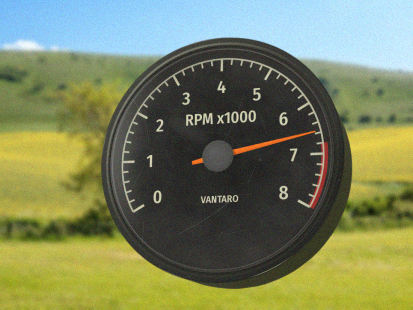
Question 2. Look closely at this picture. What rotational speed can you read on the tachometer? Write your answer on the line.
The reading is 6600 rpm
